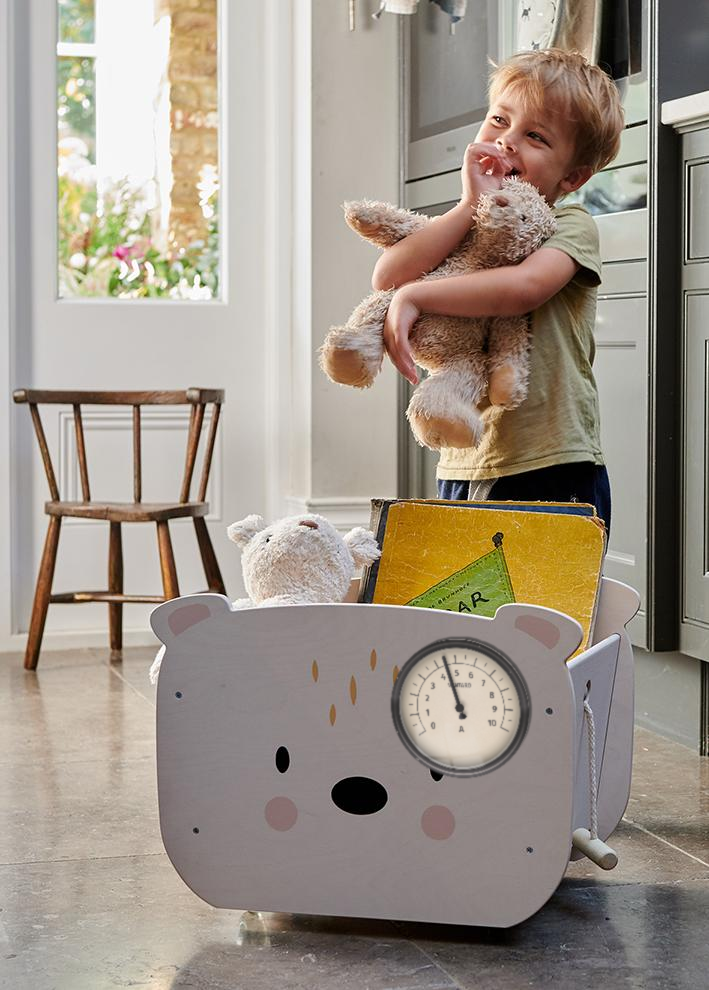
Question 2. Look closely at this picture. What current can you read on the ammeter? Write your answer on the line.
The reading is 4.5 A
